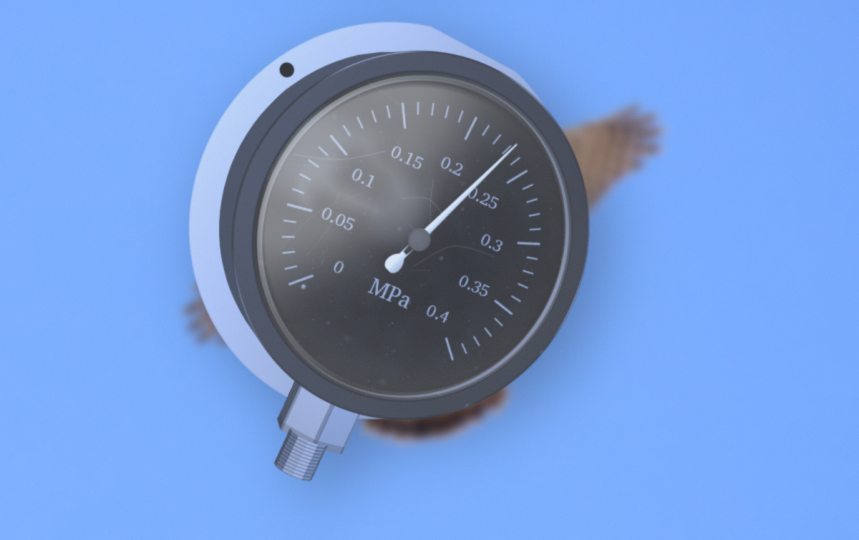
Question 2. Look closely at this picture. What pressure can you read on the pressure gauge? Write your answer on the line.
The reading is 0.23 MPa
